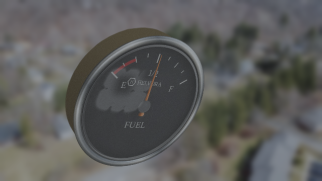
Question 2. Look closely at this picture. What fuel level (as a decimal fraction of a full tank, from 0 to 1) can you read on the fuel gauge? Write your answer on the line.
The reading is 0.5
